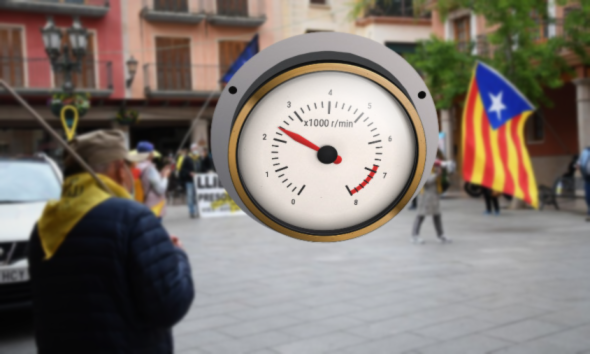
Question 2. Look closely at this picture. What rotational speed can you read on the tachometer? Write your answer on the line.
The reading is 2400 rpm
